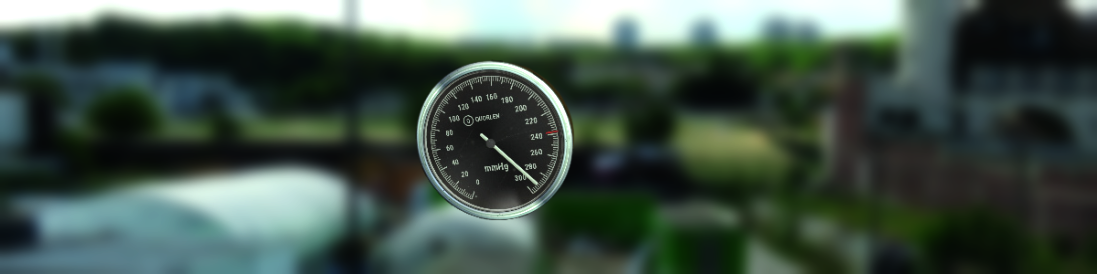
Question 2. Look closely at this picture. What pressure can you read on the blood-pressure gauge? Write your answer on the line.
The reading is 290 mmHg
